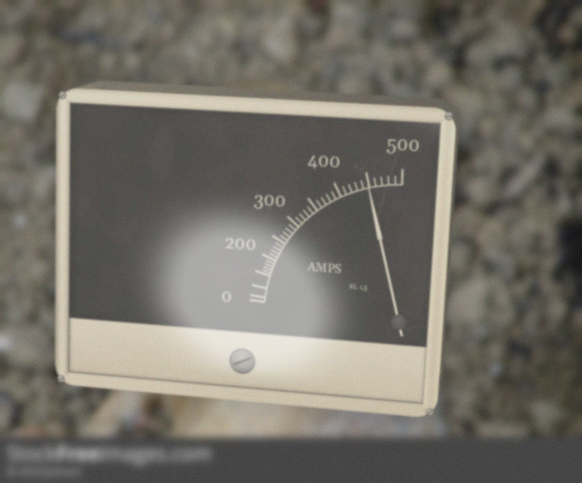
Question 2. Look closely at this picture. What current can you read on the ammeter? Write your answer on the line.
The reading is 450 A
